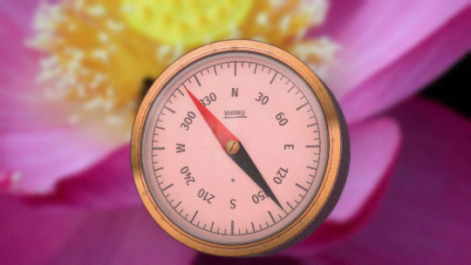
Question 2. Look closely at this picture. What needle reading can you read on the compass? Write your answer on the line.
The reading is 320 °
